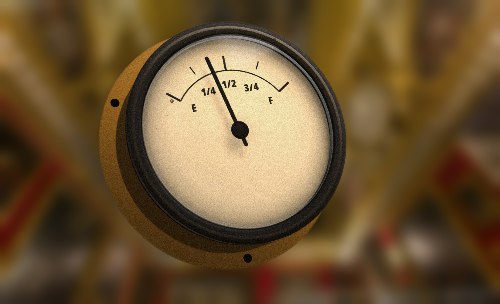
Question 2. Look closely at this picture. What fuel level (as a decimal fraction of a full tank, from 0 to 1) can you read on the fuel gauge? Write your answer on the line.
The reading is 0.375
